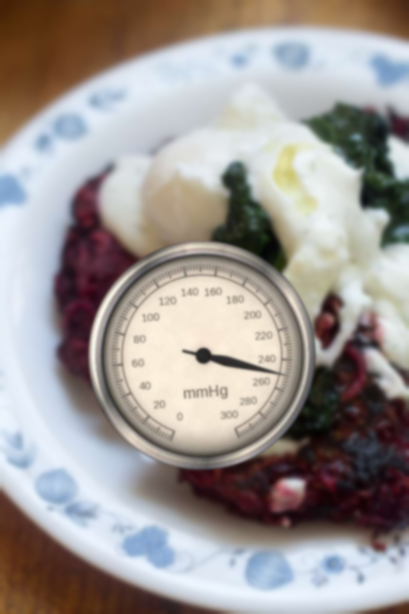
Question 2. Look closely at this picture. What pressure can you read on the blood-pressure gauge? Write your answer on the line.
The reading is 250 mmHg
